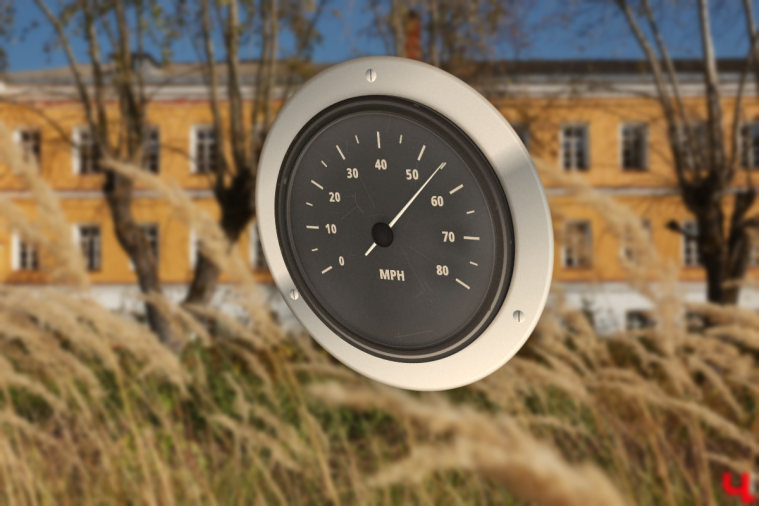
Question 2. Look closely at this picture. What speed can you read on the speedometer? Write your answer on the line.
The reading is 55 mph
